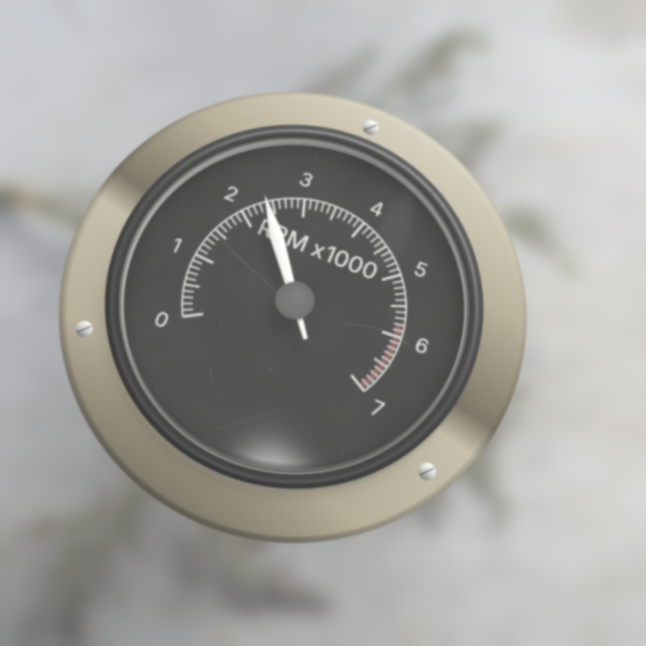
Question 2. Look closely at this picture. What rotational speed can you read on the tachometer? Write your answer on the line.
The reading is 2400 rpm
